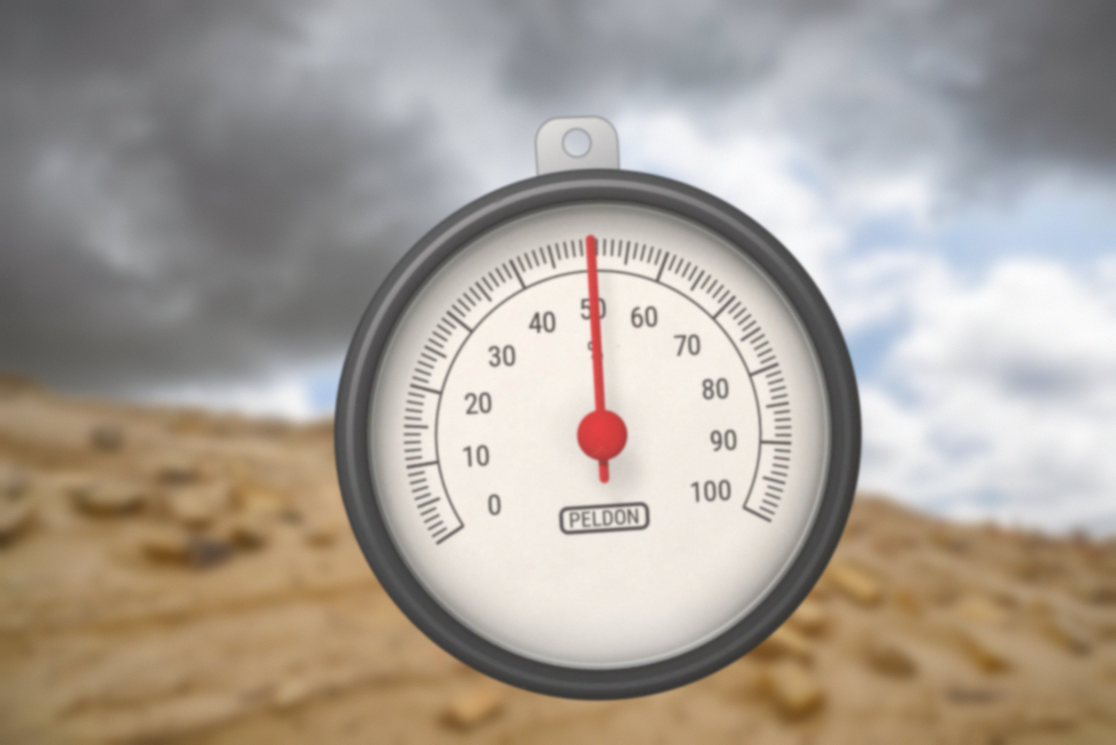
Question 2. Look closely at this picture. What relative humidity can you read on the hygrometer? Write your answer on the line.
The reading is 50 %
